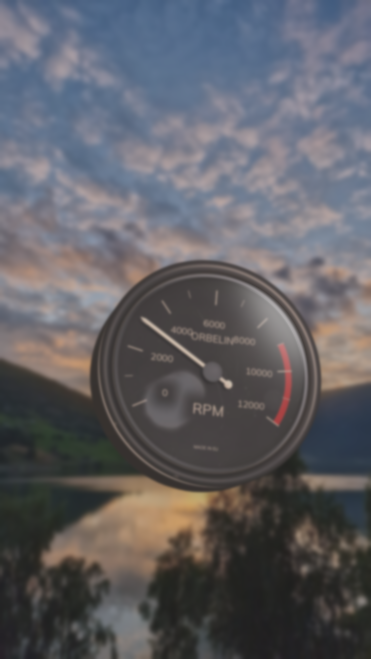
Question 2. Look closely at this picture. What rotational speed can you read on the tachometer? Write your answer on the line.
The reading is 3000 rpm
